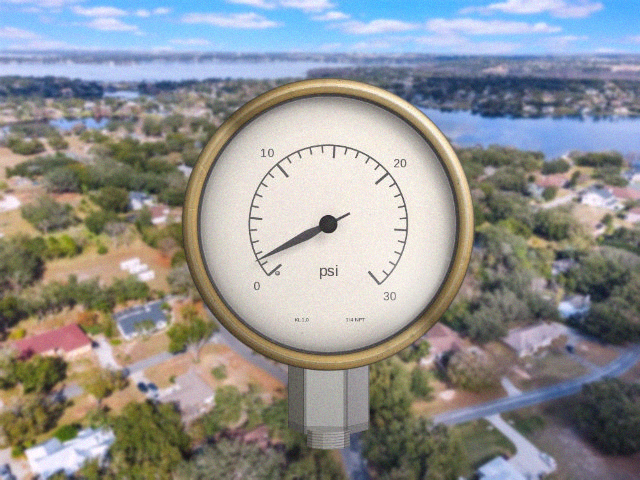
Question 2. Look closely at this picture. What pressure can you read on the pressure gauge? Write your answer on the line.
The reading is 1.5 psi
